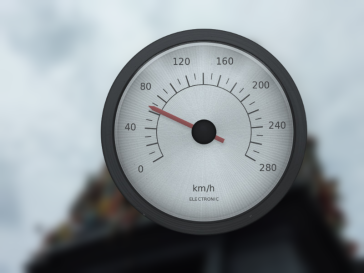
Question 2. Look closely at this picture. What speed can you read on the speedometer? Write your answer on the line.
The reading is 65 km/h
